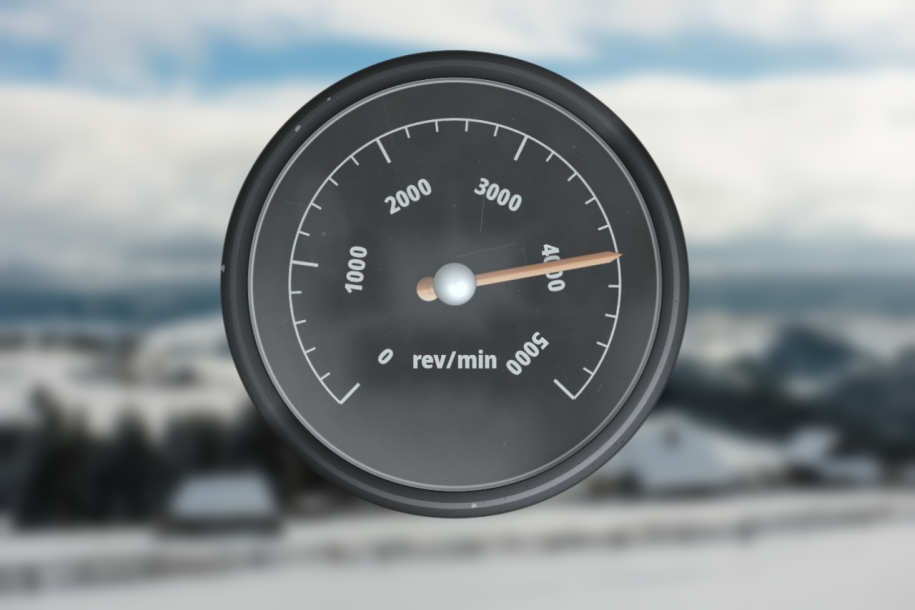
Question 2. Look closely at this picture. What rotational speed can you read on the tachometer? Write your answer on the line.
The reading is 4000 rpm
